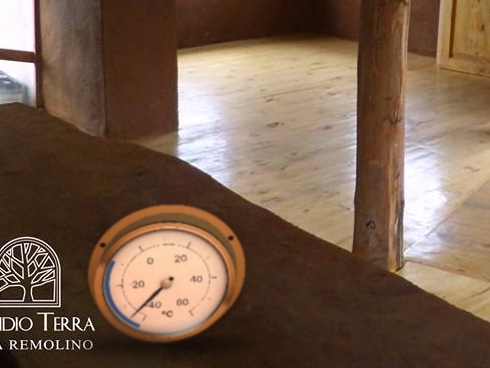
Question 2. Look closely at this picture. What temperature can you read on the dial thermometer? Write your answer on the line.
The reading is -35 °C
